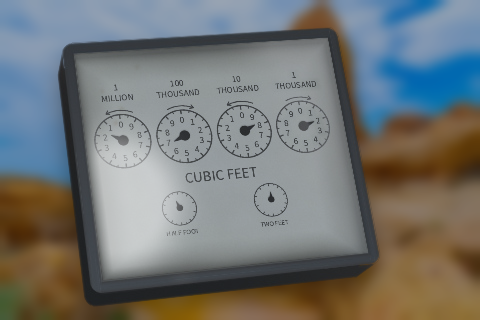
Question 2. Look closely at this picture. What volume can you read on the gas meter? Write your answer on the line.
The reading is 168200 ft³
